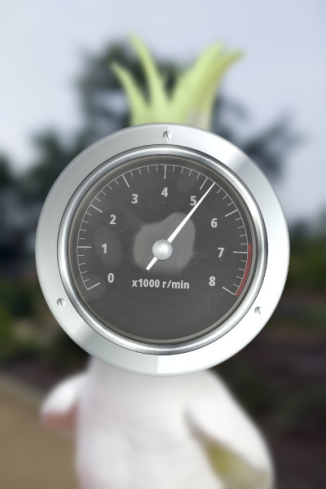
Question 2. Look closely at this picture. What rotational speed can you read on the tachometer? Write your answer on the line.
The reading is 5200 rpm
